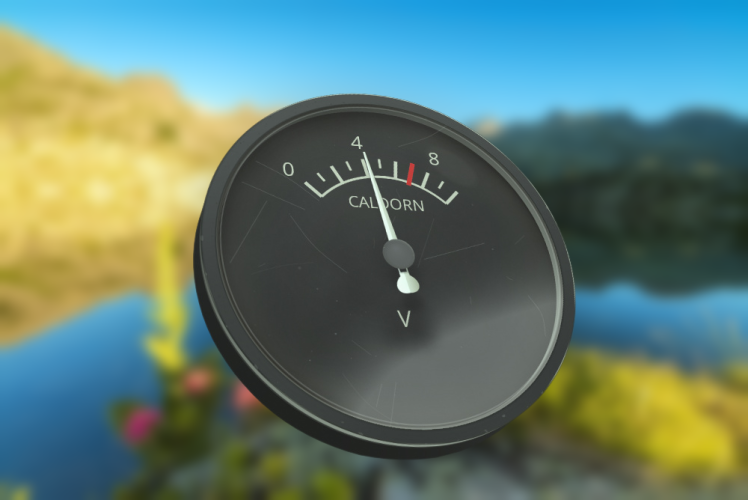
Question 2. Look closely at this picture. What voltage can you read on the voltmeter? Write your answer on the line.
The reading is 4 V
